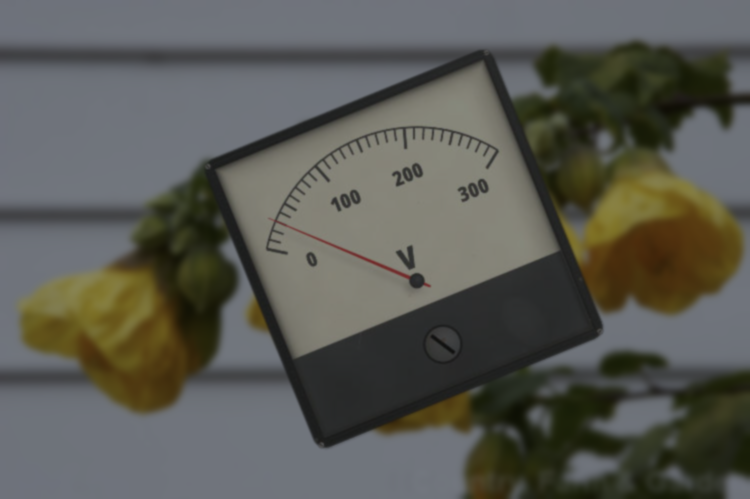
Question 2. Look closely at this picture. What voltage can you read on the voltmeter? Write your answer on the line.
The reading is 30 V
